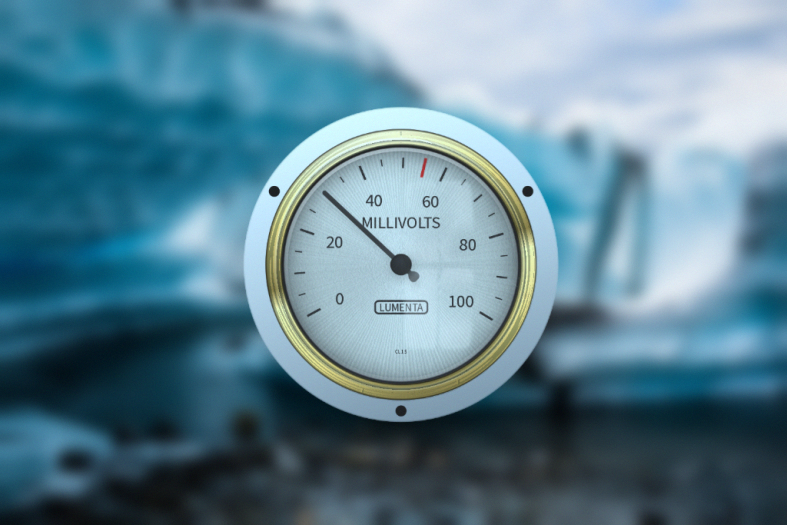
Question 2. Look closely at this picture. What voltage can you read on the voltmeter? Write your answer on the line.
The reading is 30 mV
